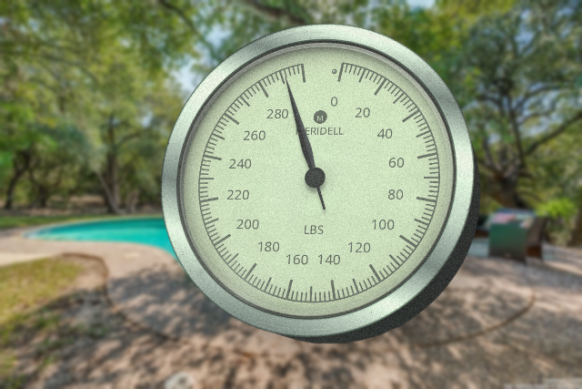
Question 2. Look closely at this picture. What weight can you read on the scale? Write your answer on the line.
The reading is 292 lb
